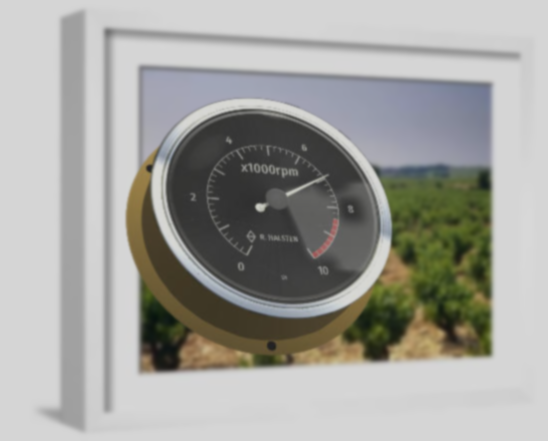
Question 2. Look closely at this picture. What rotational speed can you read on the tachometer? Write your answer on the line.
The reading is 7000 rpm
